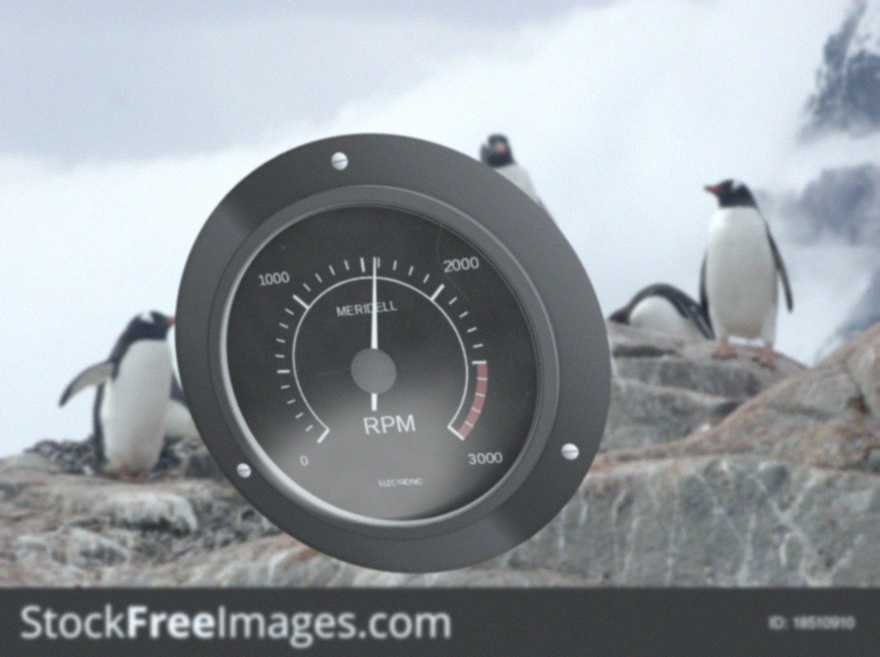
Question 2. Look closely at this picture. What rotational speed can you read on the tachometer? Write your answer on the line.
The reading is 1600 rpm
